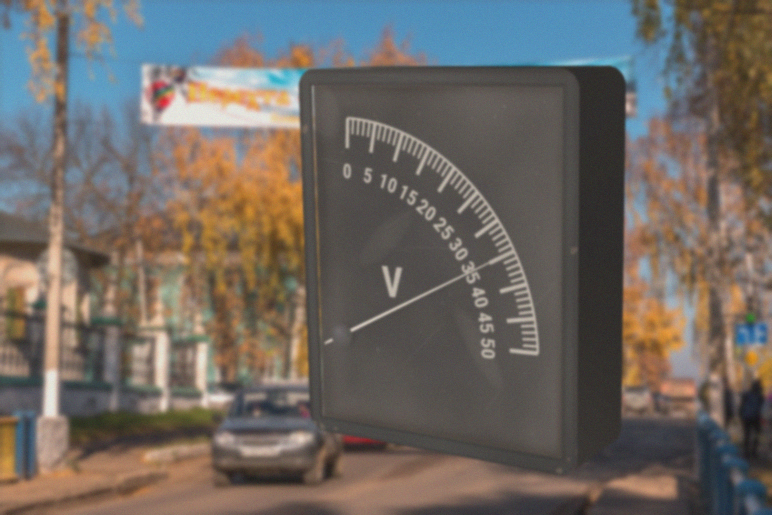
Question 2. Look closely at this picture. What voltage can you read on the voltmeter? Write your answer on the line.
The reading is 35 V
